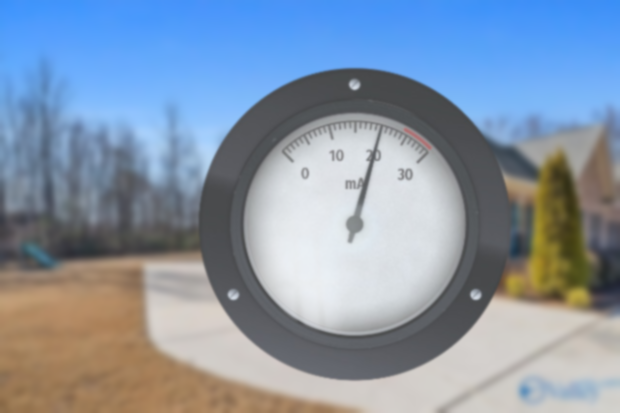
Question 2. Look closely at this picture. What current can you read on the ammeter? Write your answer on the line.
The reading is 20 mA
